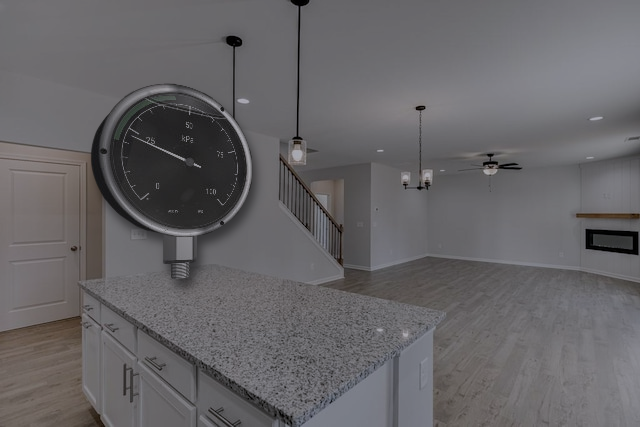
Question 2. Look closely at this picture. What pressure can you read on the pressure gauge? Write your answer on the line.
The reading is 22.5 kPa
